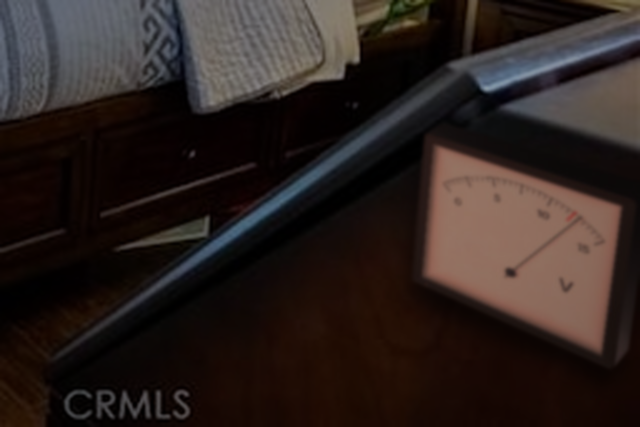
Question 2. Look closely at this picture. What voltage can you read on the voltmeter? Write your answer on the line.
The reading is 12.5 V
